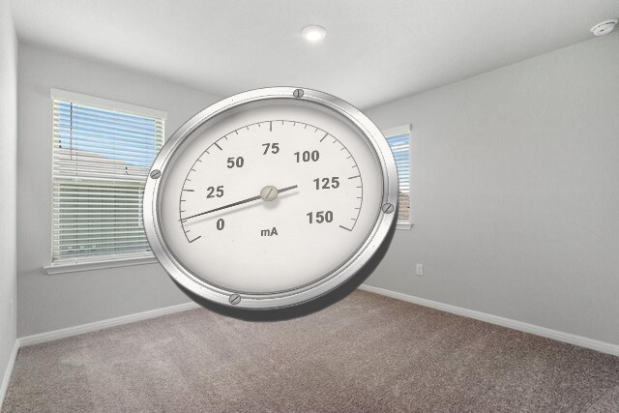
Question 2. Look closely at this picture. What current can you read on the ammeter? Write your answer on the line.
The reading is 10 mA
